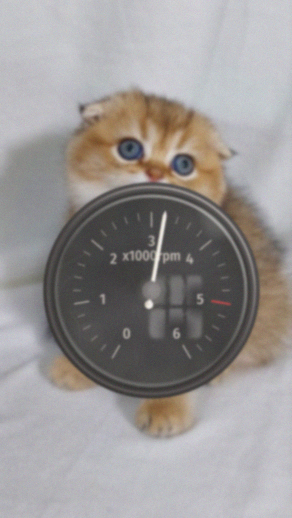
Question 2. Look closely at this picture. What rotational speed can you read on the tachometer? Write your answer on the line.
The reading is 3200 rpm
